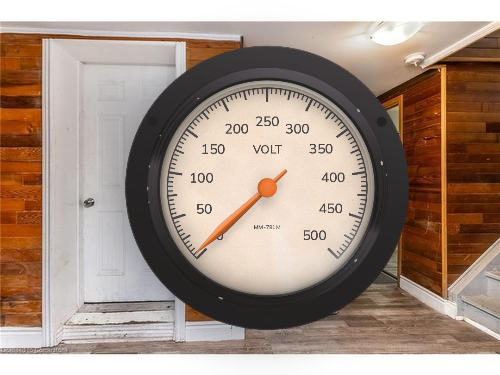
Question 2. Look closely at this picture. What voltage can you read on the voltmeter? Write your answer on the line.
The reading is 5 V
